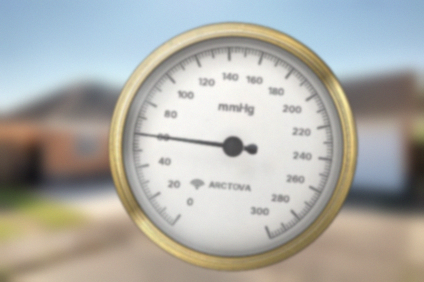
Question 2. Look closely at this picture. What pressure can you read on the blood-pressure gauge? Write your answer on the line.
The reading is 60 mmHg
